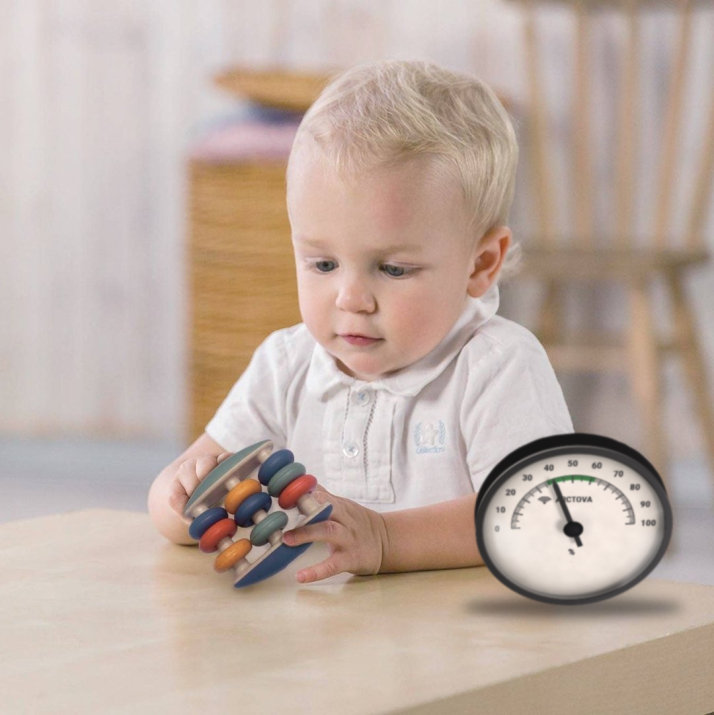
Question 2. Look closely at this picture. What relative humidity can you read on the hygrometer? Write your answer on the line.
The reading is 40 %
